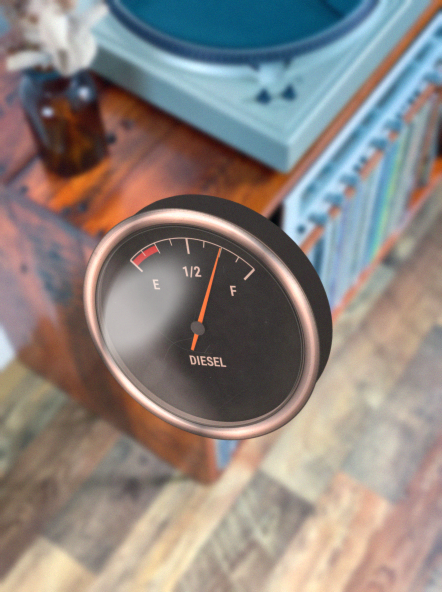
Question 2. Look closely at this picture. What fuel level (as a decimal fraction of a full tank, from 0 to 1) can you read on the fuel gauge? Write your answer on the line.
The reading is 0.75
